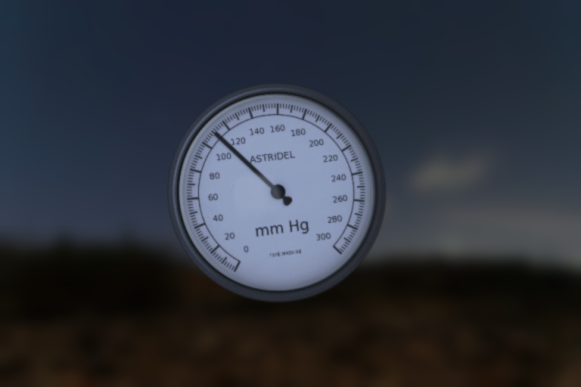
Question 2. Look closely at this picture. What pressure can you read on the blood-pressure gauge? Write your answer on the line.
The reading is 110 mmHg
